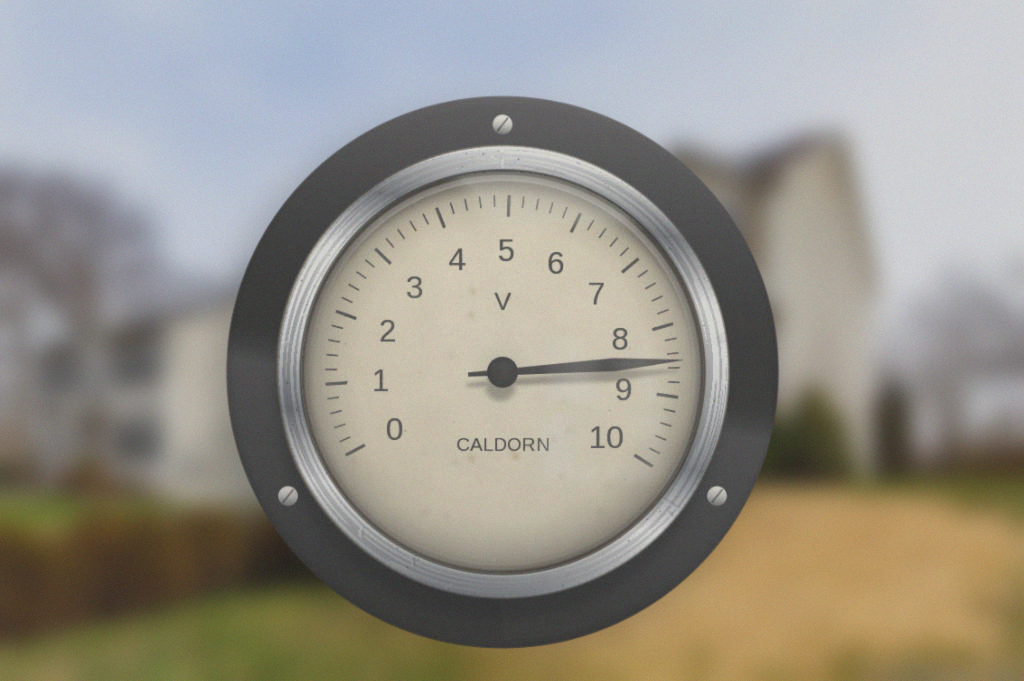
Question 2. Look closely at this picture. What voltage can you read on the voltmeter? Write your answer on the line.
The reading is 8.5 V
